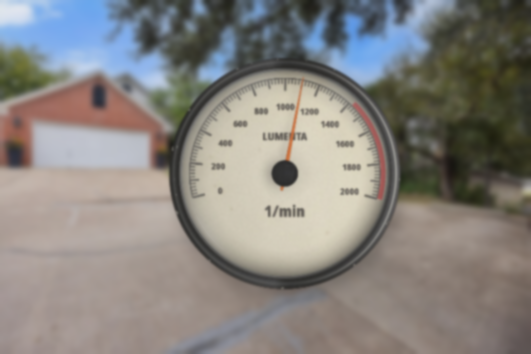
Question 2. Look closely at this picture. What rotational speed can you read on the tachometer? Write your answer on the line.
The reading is 1100 rpm
